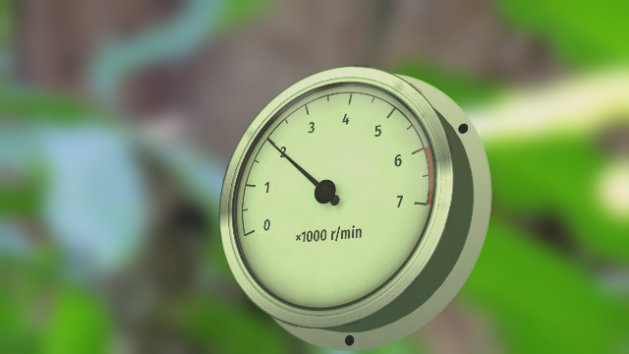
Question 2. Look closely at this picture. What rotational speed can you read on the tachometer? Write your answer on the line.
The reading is 2000 rpm
